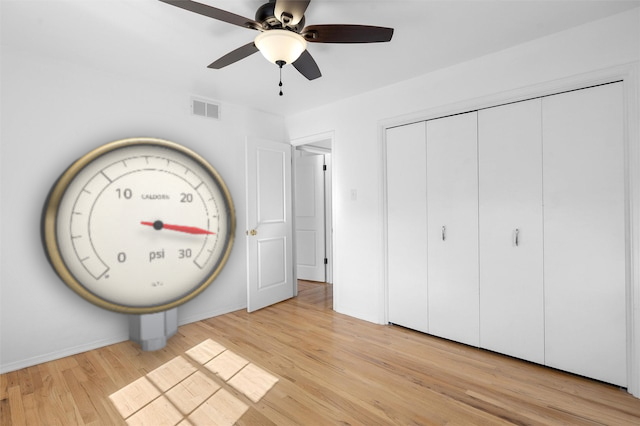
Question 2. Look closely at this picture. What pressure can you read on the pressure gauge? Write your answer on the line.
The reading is 26 psi
